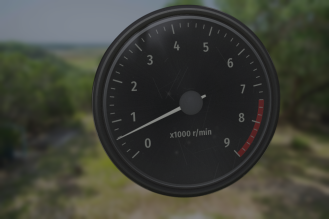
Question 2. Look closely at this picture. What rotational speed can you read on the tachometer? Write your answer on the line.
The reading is 600 rpm
